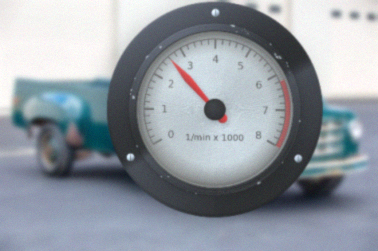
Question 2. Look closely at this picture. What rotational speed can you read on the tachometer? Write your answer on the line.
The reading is 2600 rpm
